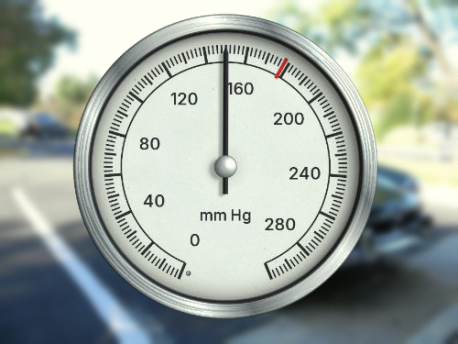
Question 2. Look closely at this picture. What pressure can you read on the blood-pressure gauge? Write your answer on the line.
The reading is 150 mmHg
